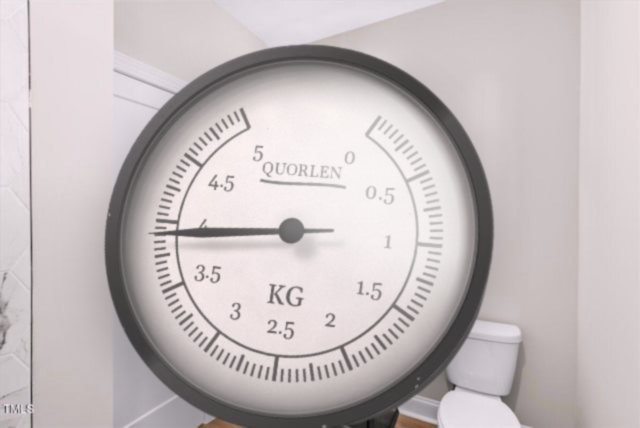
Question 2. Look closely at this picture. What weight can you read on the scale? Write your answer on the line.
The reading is 3.9 kg
